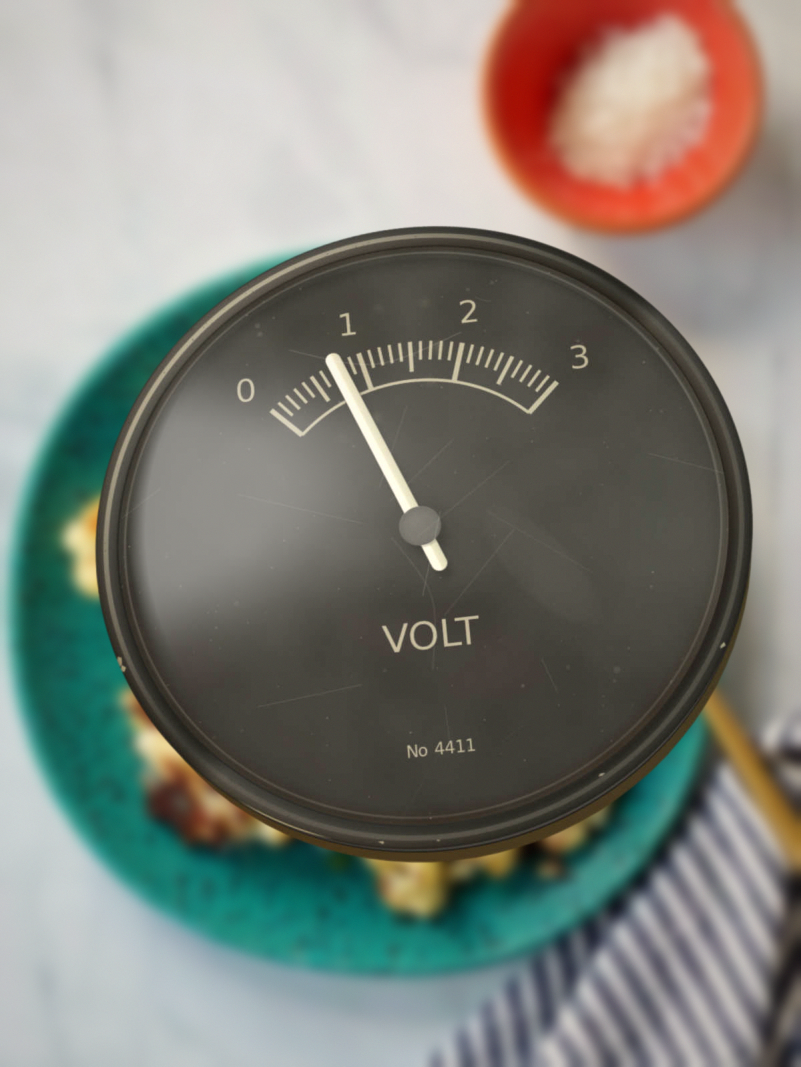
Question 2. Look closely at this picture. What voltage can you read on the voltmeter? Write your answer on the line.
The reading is 0.75 V
